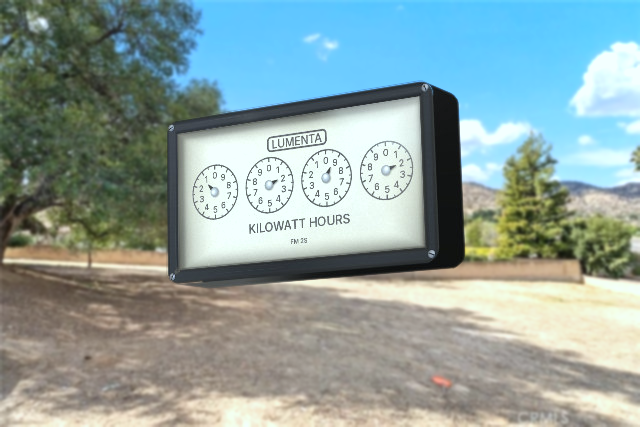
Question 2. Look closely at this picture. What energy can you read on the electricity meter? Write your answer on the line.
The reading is 1192 kWh
